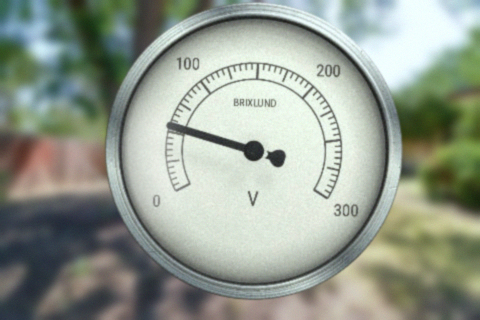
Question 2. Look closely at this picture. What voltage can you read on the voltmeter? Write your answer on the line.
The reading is 55 V
